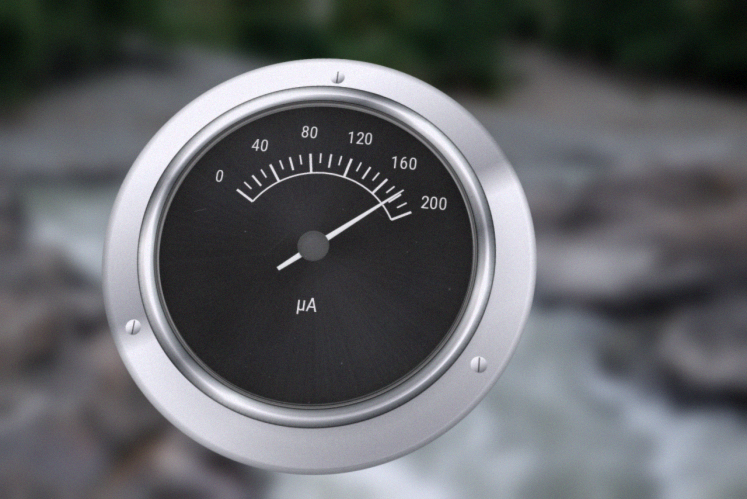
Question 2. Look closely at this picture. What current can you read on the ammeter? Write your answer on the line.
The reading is 180 µA
